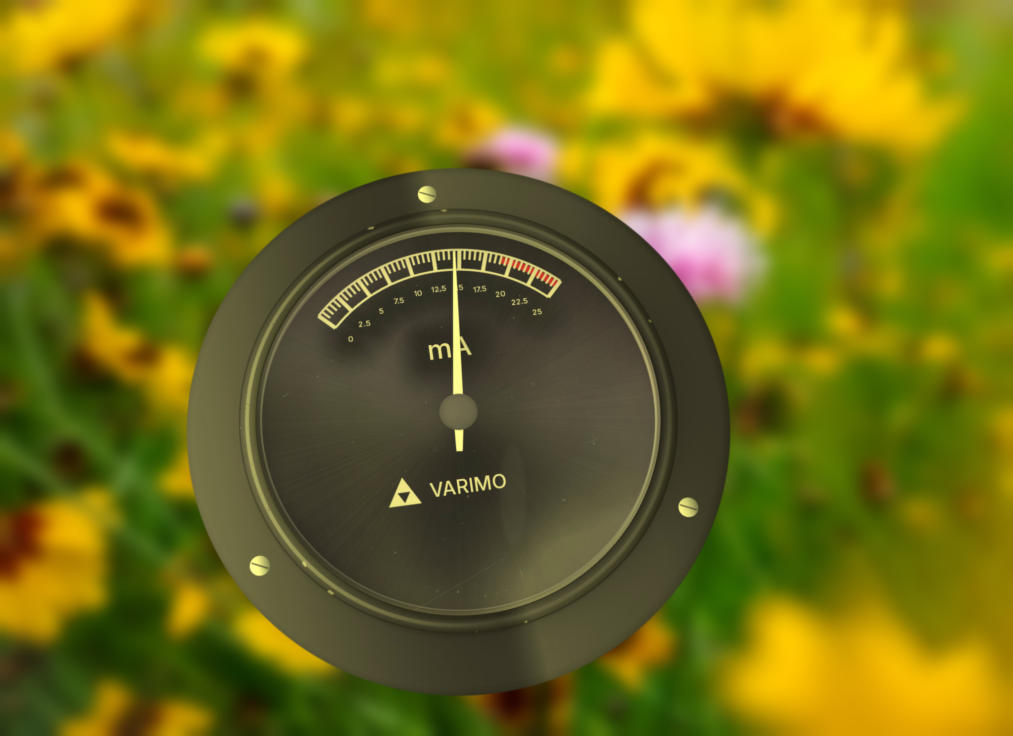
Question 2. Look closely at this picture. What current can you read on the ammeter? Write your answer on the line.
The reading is 14.5 mA
